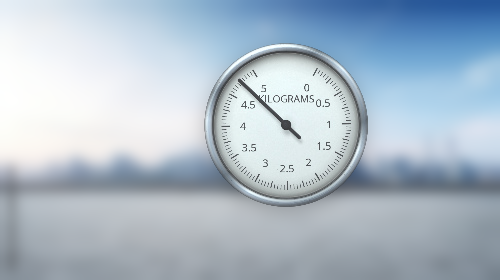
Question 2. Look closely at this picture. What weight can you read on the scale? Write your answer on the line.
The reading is 4.75 kg
